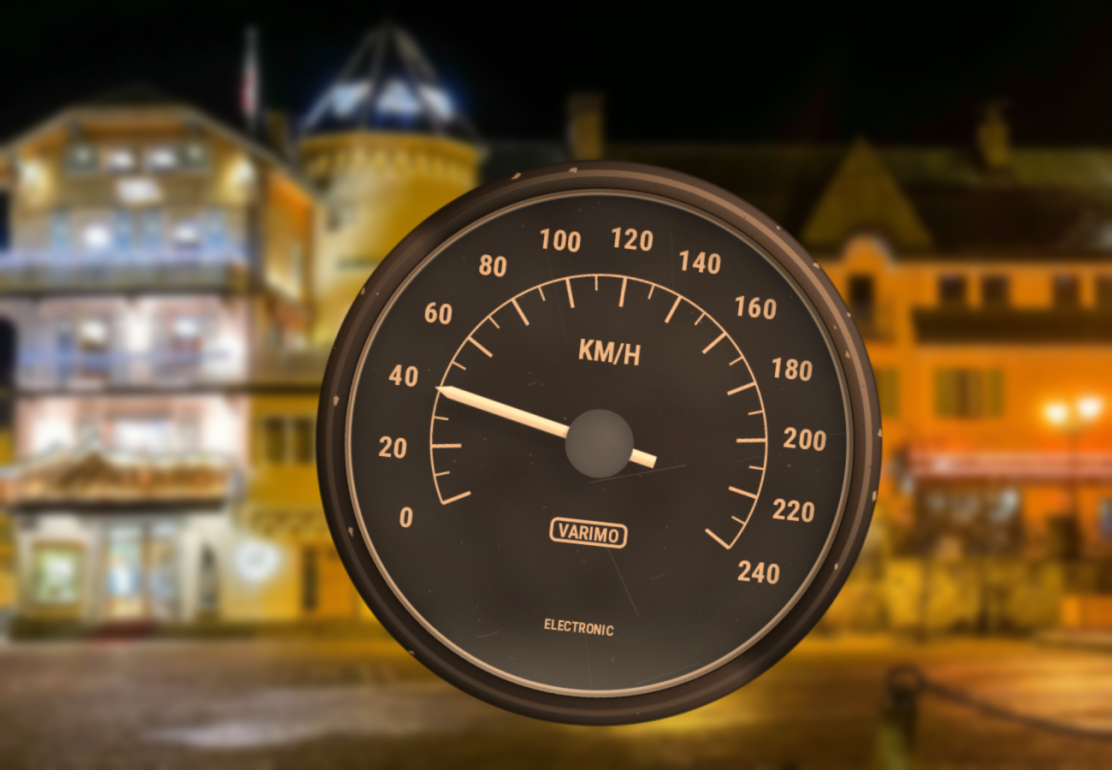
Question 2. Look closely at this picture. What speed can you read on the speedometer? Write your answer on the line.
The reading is 40 km/h
